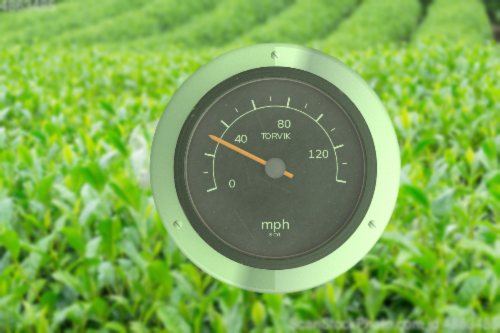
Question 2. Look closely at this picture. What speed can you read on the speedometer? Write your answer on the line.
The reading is 30 mph
